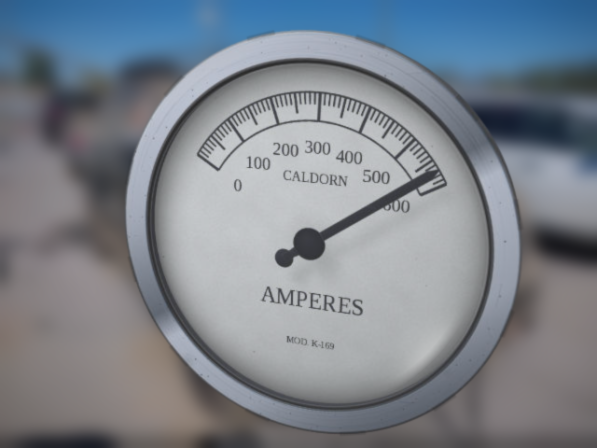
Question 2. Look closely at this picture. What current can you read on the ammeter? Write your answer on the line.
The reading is 570 A
